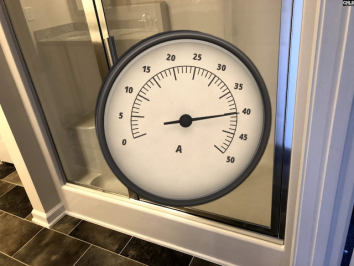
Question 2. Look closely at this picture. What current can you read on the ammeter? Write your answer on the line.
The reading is 40 A
